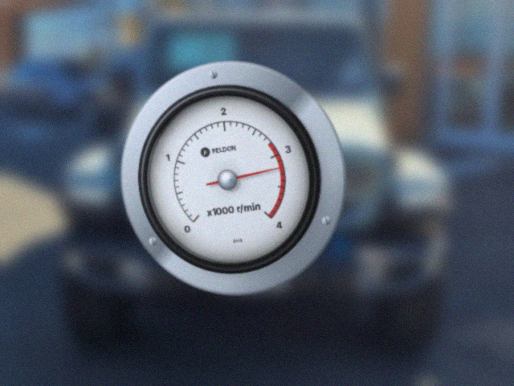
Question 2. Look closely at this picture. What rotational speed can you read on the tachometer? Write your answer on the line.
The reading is 3200 rpm
